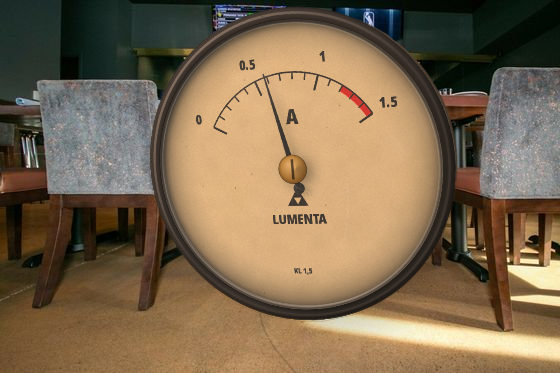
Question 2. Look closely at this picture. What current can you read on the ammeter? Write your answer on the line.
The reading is 0.6 A
